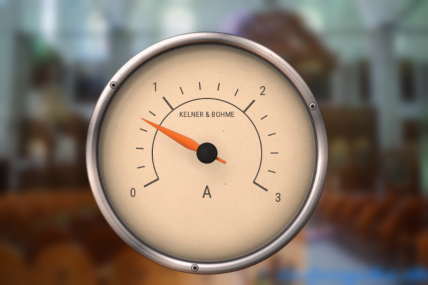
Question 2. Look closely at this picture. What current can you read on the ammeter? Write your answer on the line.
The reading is 0.7 A
